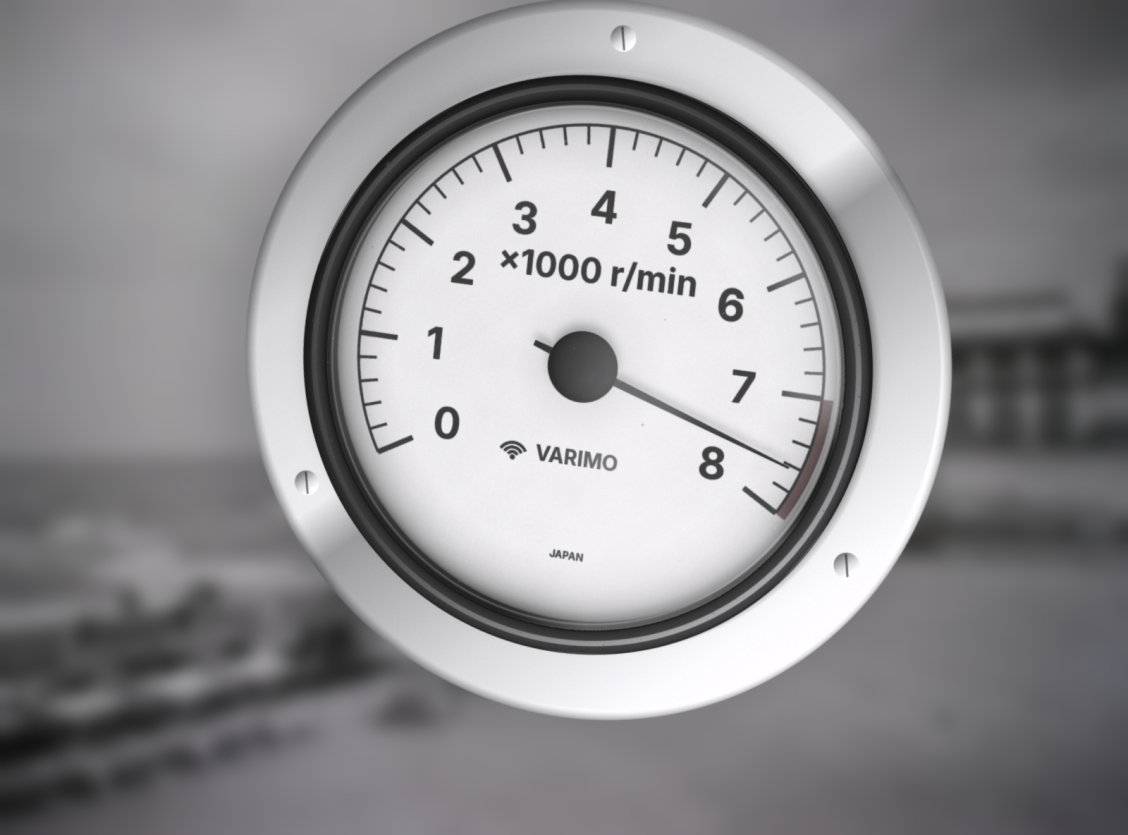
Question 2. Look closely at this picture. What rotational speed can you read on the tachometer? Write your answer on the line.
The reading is 7600 rpm
